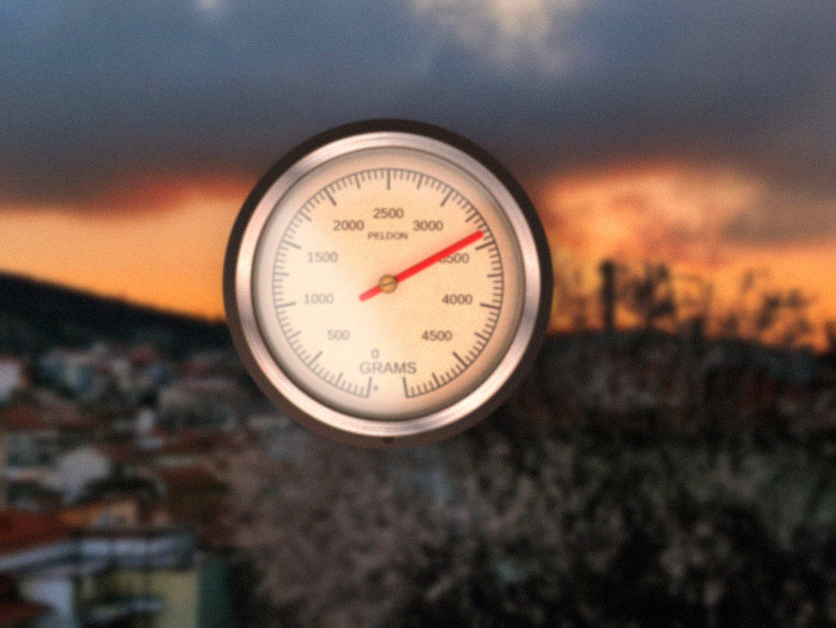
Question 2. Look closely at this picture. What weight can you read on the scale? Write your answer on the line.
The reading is 3400 g
